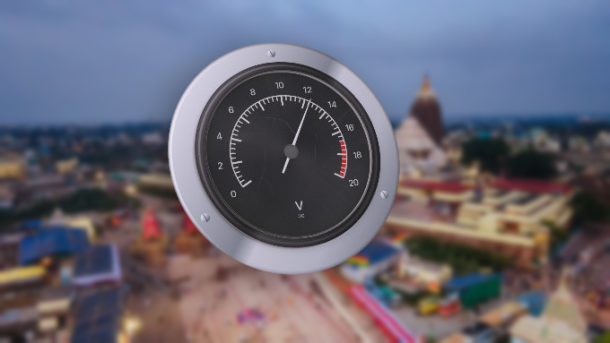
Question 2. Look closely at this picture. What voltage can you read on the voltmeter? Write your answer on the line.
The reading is 12.4 V
